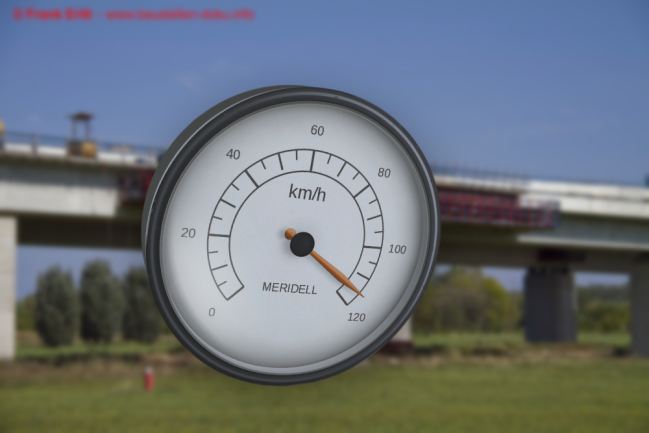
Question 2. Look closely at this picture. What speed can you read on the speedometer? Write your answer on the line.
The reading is 115 km/h
